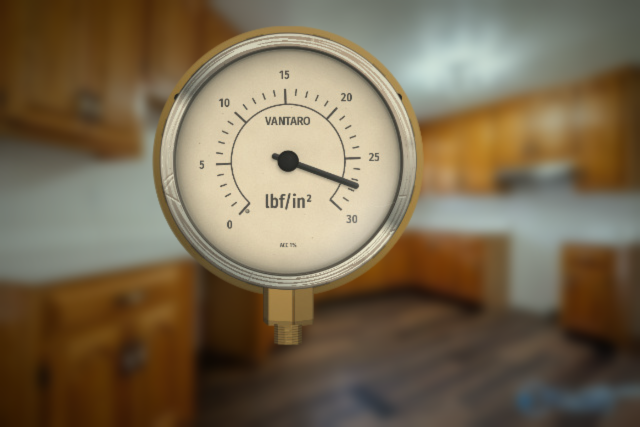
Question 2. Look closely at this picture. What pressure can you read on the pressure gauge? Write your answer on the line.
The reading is 27.5 psi
